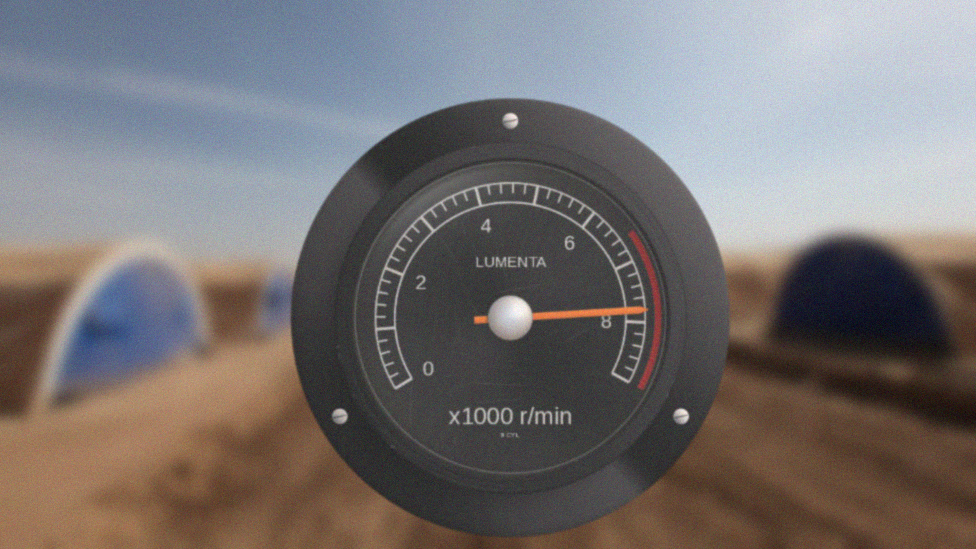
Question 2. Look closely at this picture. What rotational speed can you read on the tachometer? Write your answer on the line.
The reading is 7800 rpm
